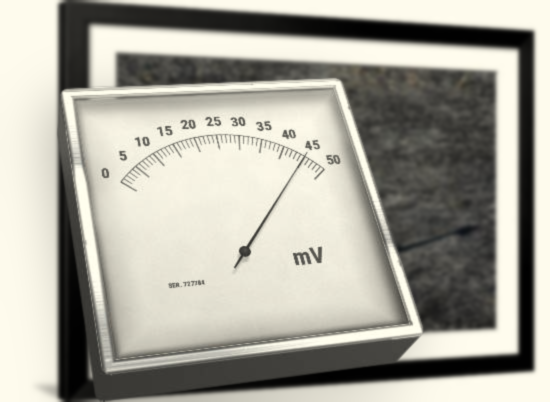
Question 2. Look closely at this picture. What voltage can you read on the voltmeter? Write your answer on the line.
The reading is 45 mV
